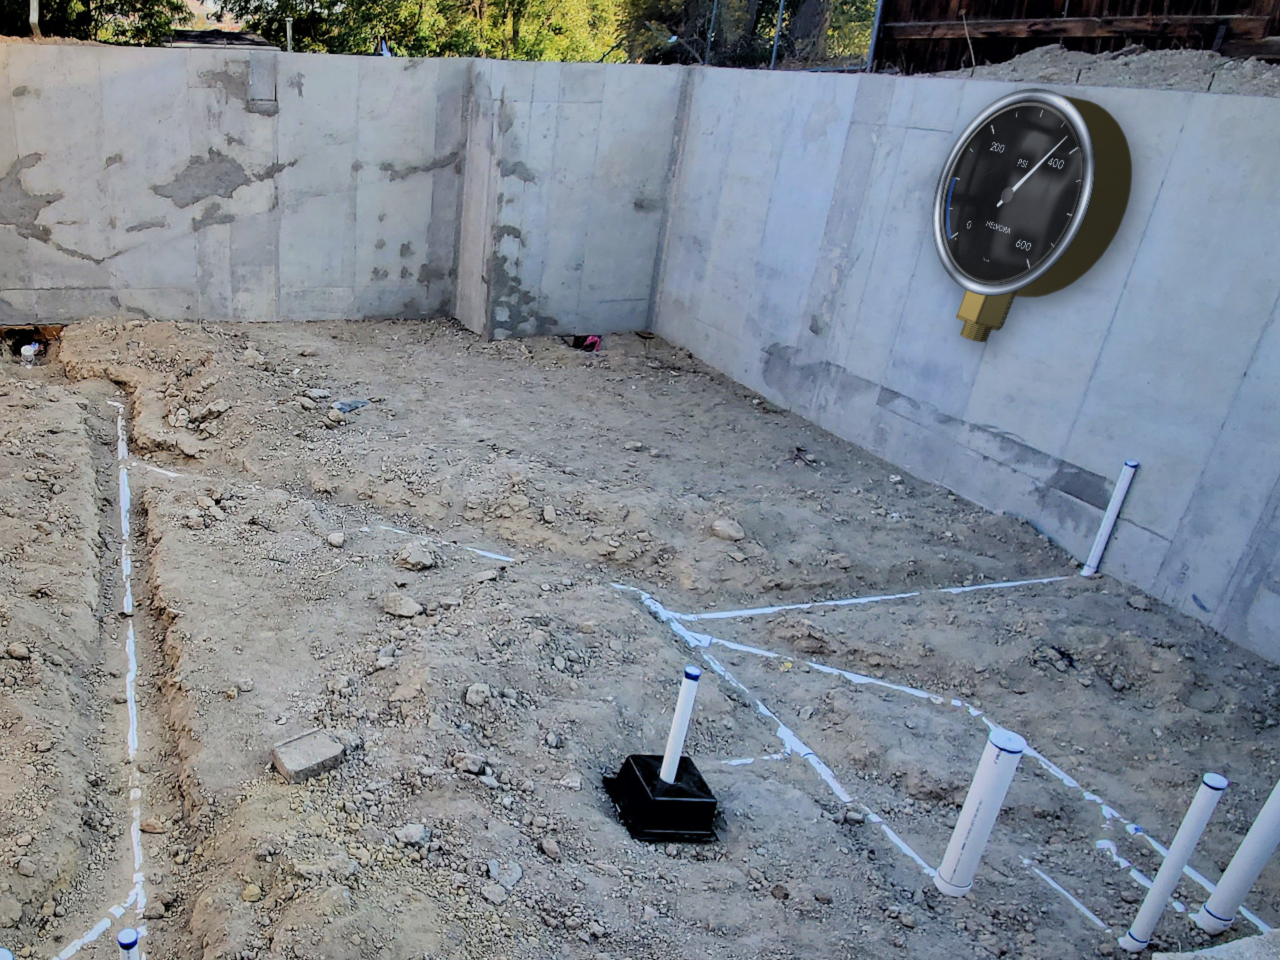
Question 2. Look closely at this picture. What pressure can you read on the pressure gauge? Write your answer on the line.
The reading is 375 psi
